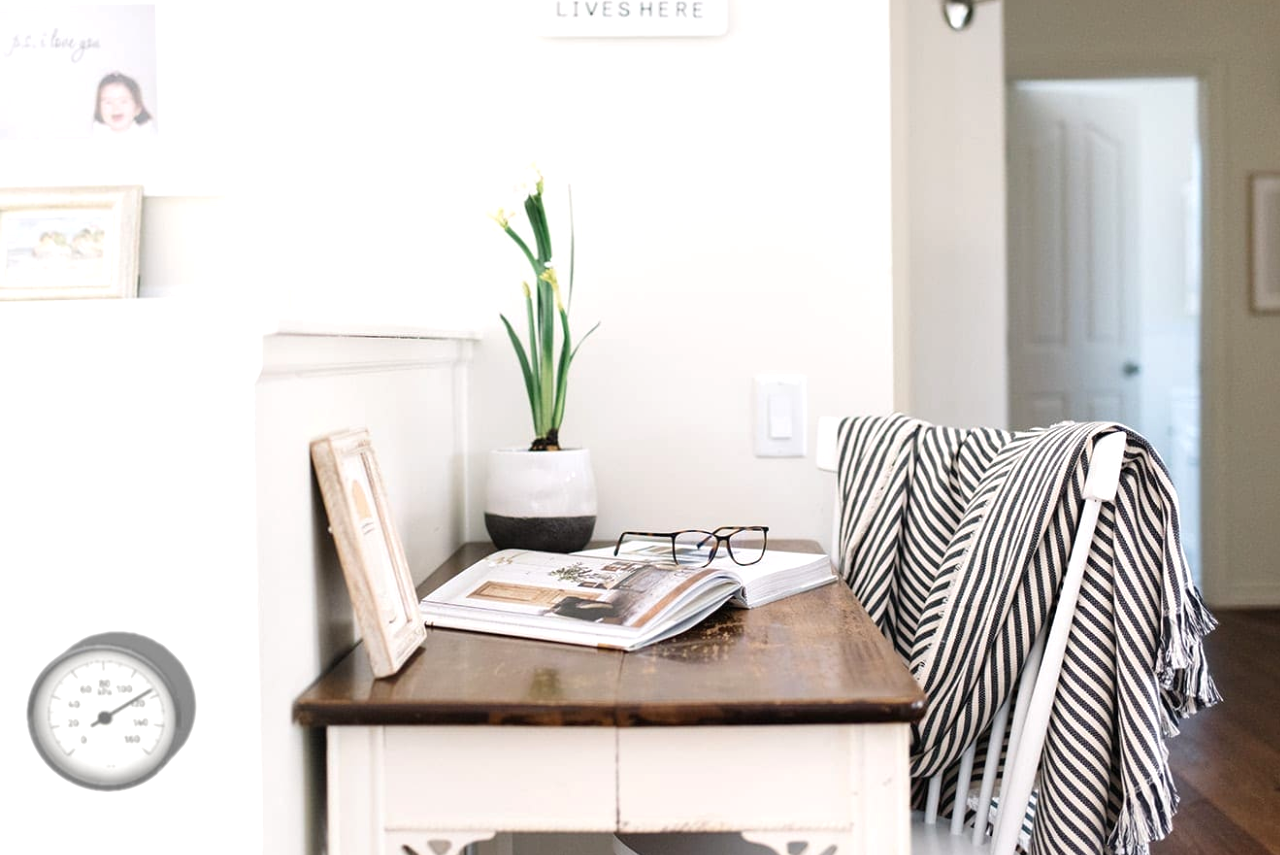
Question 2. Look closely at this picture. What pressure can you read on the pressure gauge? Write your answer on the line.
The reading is 115 kPa
